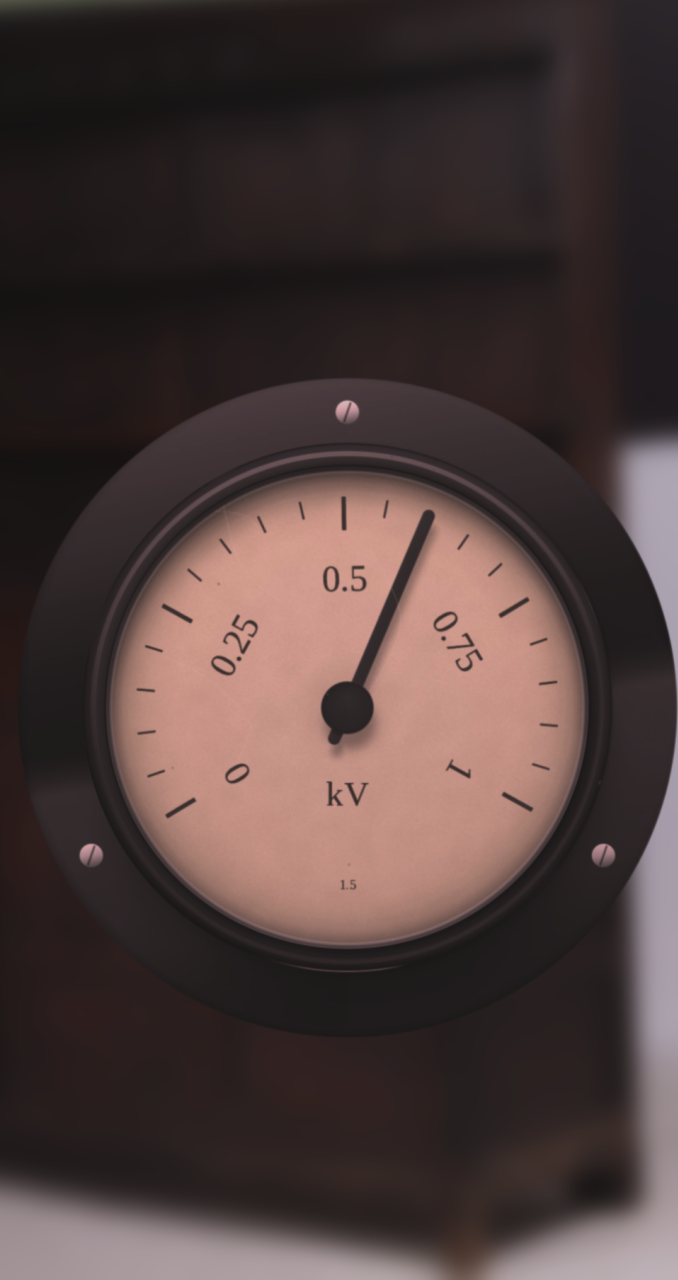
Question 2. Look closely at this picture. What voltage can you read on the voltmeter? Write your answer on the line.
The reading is 0.6 kV
